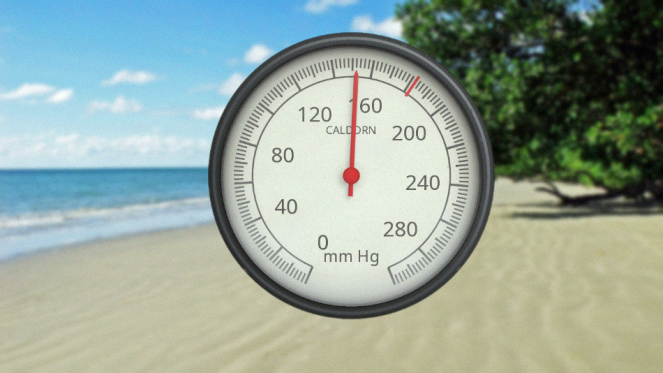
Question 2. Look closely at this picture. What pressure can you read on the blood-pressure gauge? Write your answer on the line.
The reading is 152 mmHg
